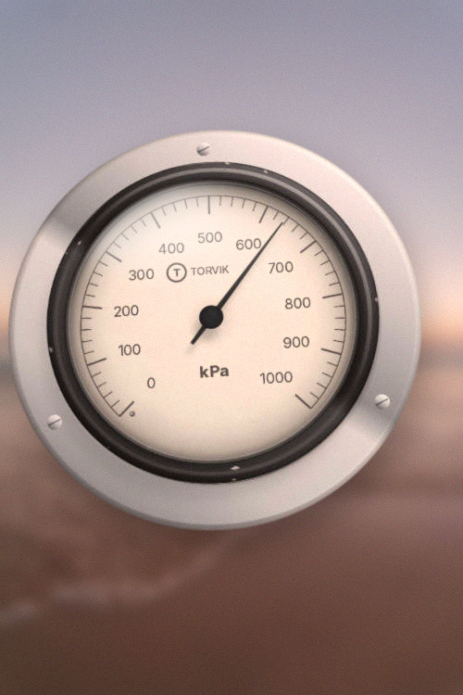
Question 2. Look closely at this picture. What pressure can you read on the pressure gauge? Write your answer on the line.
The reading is 640 kPa
